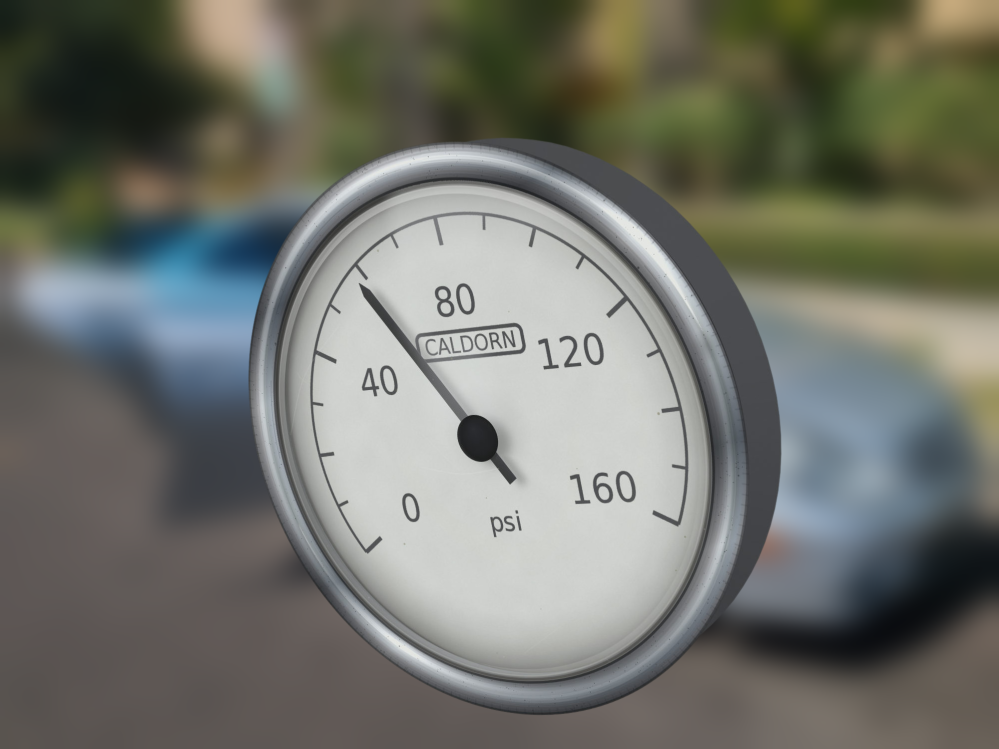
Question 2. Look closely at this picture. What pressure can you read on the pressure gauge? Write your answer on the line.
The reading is 60 psi
